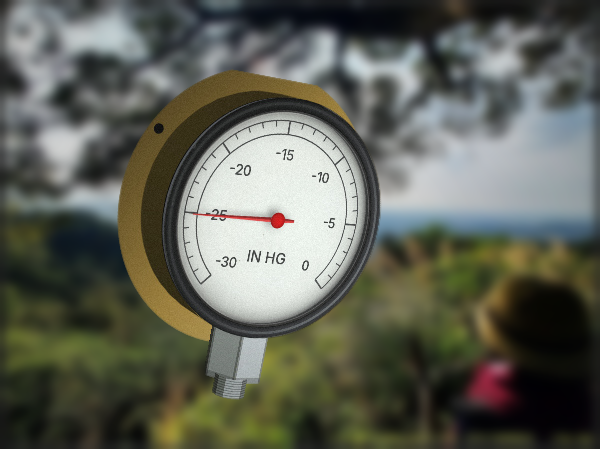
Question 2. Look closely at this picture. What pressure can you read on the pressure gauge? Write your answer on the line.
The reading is -25 inHg
